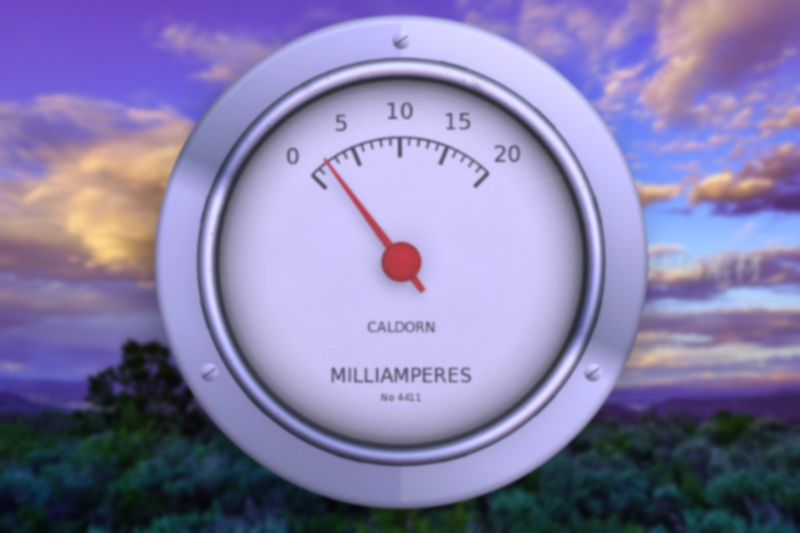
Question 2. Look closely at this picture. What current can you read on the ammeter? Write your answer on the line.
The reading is 2 mA
